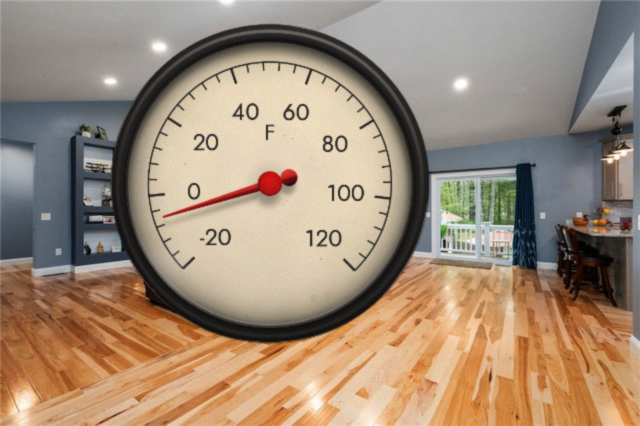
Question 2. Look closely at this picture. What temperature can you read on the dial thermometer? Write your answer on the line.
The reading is -6 °F
